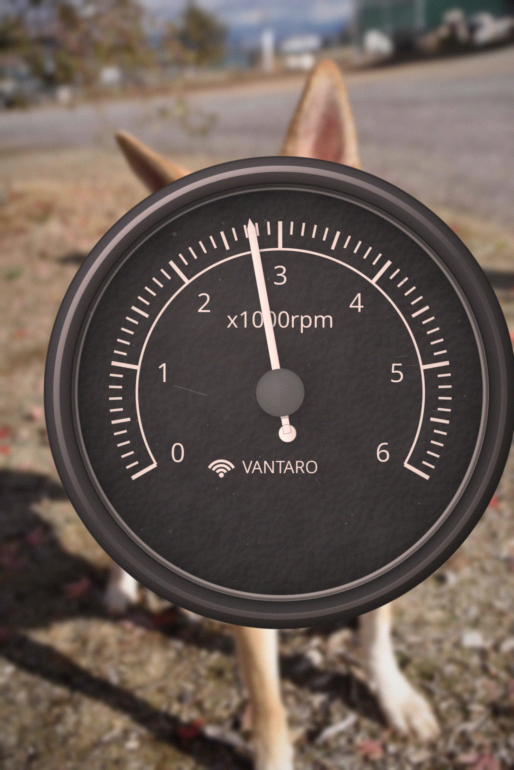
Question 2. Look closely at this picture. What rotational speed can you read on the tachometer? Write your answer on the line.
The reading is 2750 rpm
